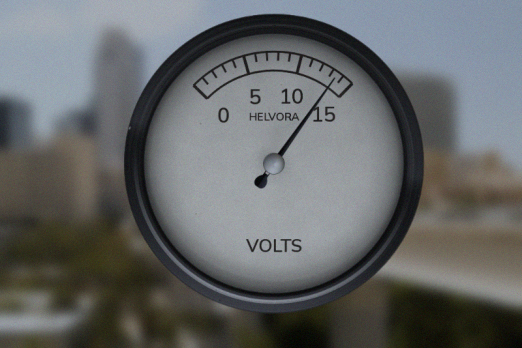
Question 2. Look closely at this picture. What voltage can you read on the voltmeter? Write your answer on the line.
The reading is 13.5 V
